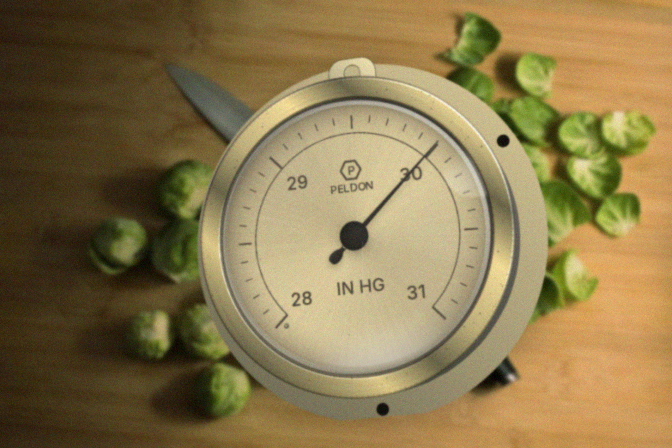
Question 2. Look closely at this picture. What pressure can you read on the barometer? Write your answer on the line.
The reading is 30 inHg
